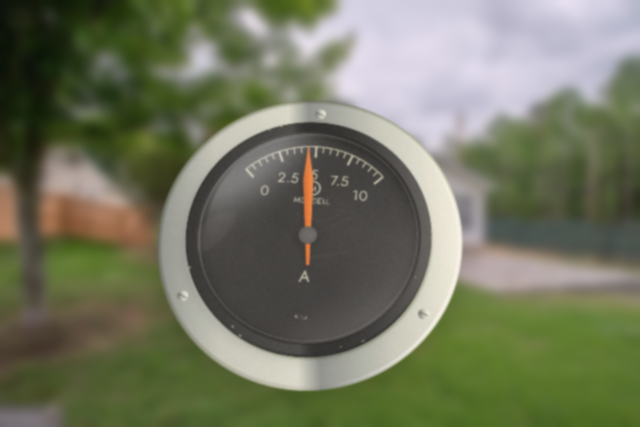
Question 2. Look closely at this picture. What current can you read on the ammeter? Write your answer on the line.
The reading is 4.5 A
